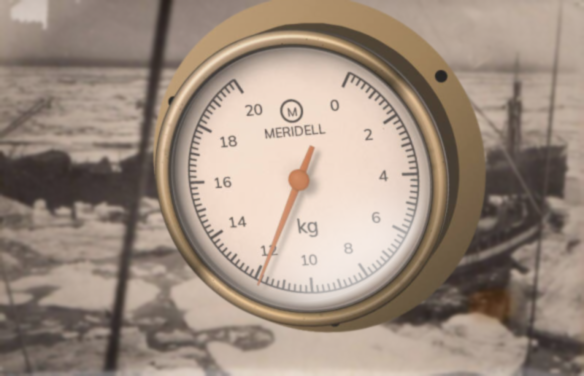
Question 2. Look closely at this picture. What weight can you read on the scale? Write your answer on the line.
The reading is 11.8 kg
